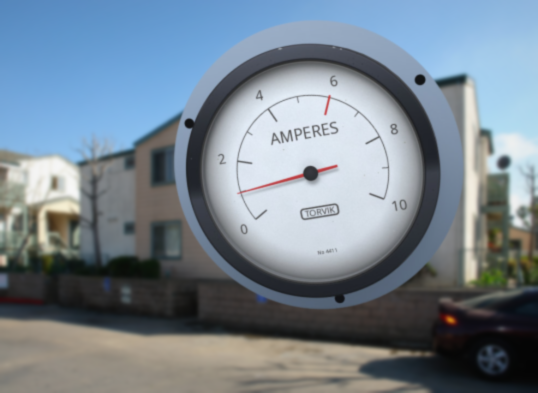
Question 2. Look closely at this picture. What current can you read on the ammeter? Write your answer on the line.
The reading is 1 A
